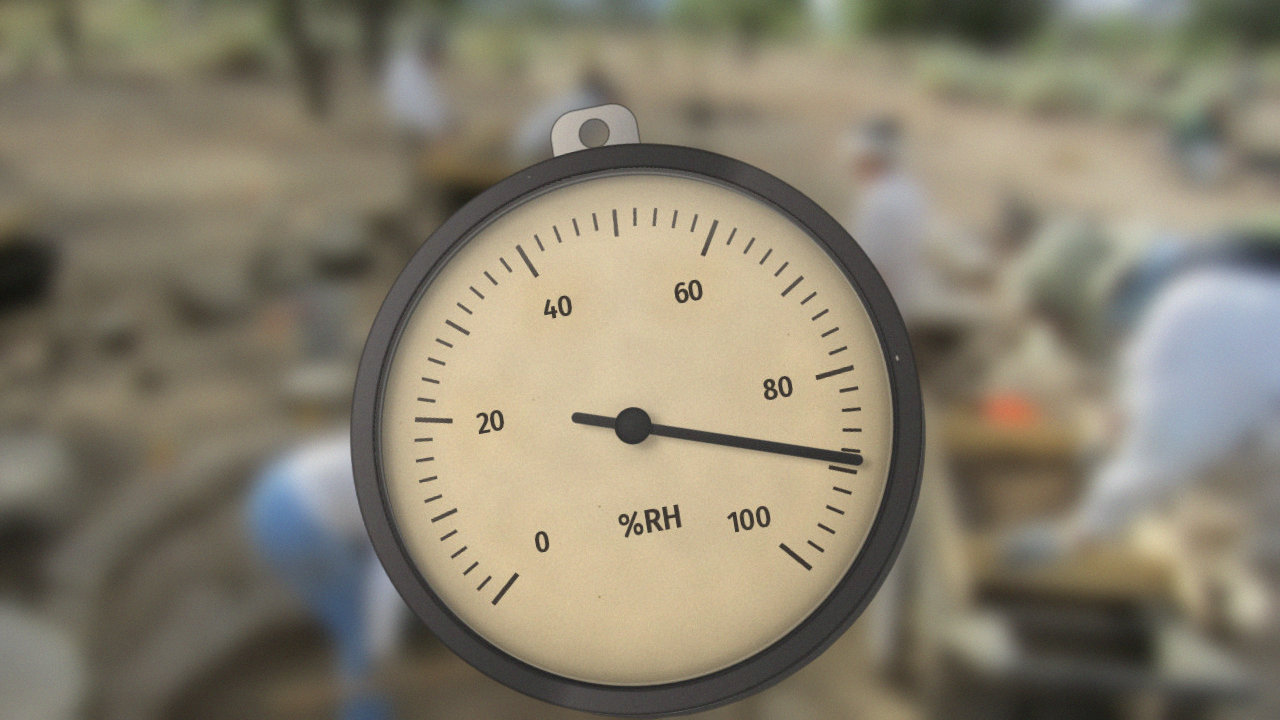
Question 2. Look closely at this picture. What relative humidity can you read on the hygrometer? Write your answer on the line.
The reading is 89 %
